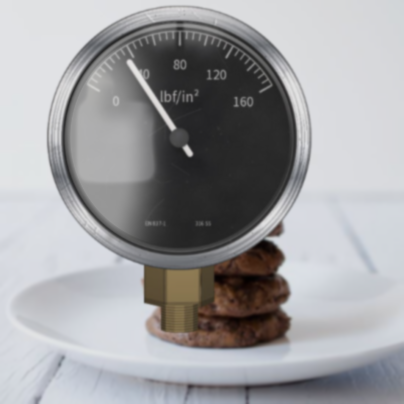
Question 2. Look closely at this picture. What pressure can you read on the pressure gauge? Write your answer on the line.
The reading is 35 psi
